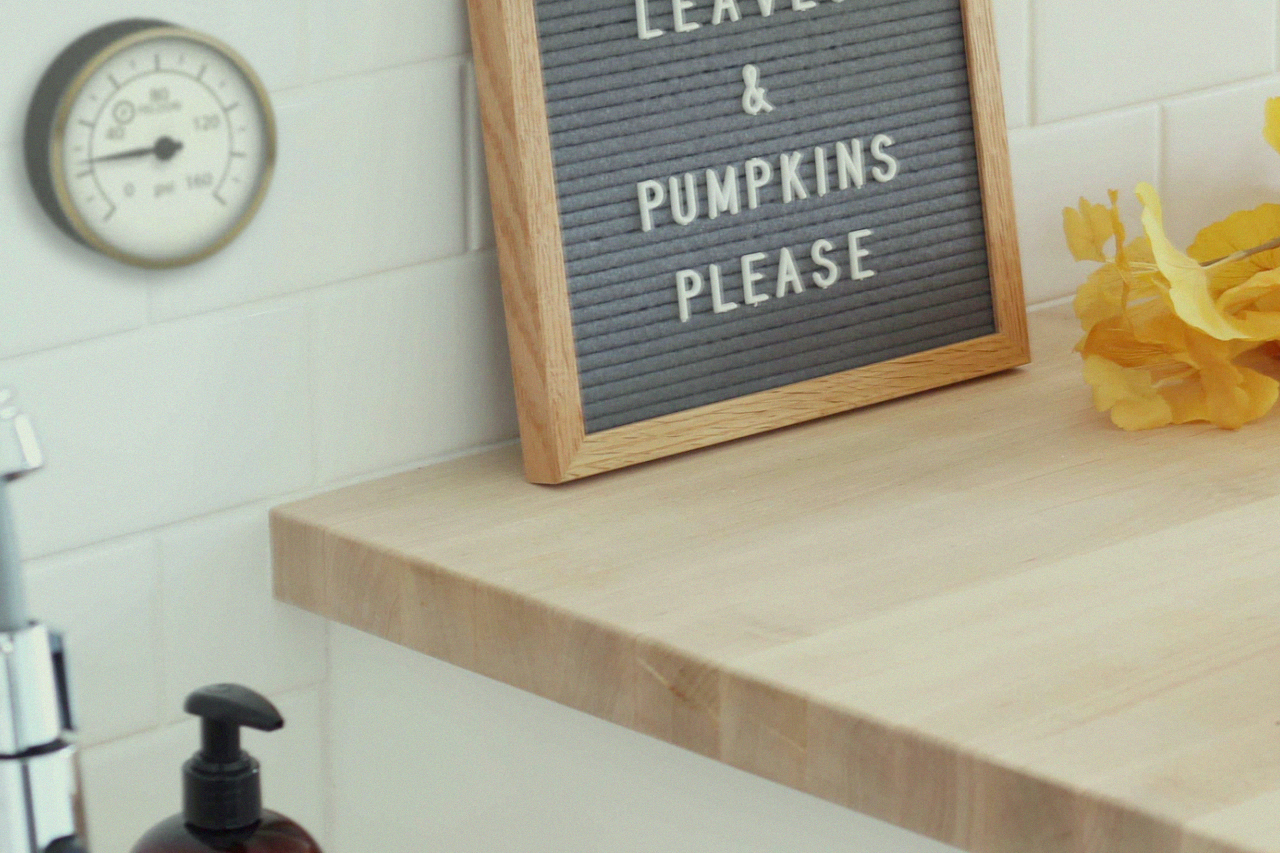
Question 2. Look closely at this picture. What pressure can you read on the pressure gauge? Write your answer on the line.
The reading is 25 psi
